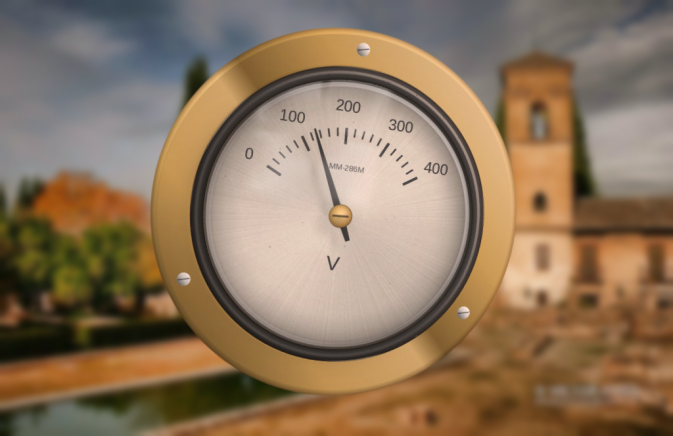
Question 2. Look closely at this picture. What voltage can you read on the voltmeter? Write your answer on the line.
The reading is 130 V
